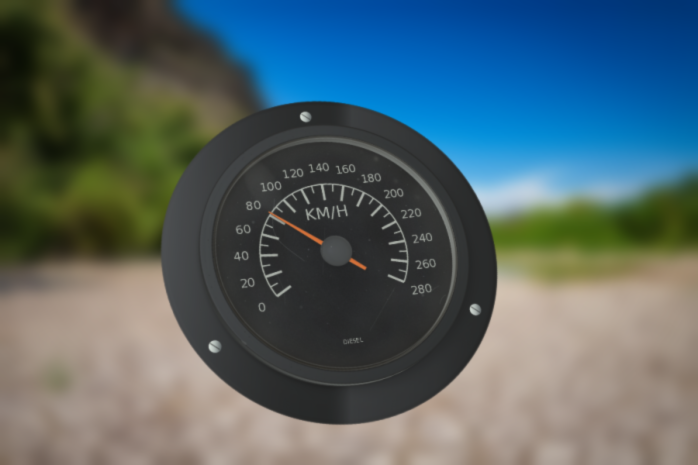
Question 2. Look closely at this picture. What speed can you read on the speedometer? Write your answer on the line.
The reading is 80 km/h
